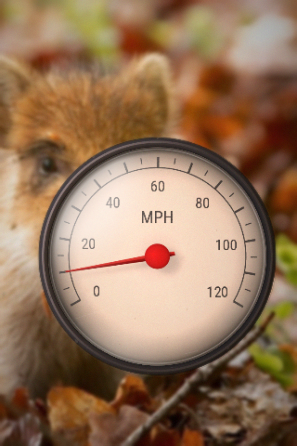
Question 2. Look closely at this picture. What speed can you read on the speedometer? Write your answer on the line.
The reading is 10 mph
